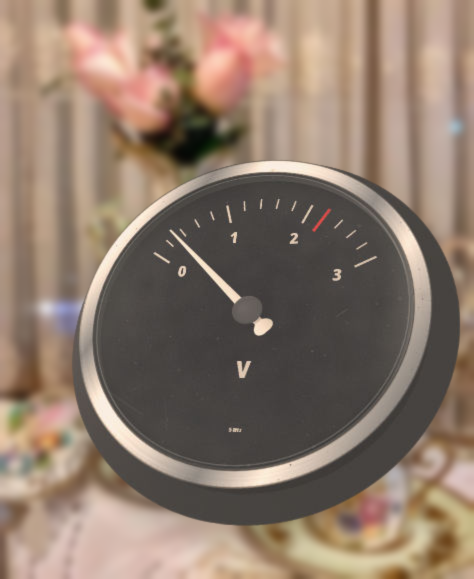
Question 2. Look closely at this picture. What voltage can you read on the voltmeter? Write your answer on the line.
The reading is 0.3 V
